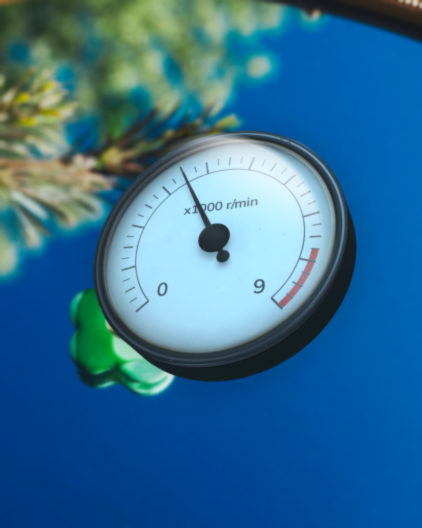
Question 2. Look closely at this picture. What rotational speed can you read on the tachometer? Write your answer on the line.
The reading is 3500 rpm
